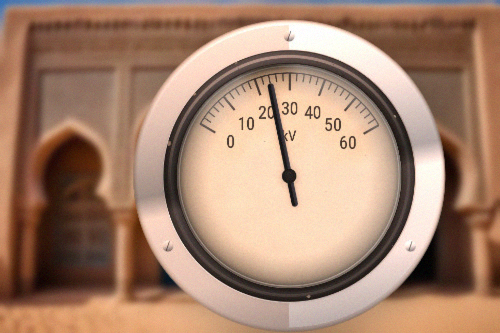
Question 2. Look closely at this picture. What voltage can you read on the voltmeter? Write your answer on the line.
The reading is 24 kV
